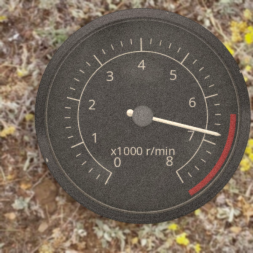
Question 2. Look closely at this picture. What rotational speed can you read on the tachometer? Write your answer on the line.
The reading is 6800 rpm
